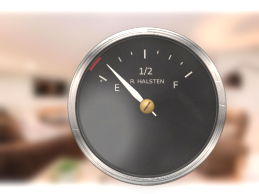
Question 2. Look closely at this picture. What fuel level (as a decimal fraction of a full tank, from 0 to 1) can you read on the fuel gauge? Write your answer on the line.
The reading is 0.125
